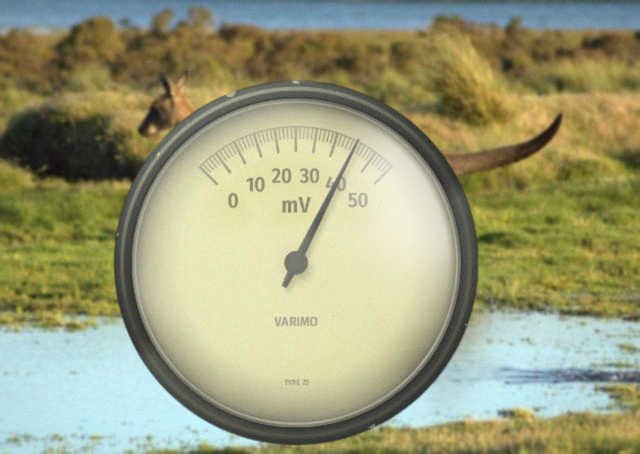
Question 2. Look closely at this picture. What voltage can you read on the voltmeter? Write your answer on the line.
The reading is 40 mV
